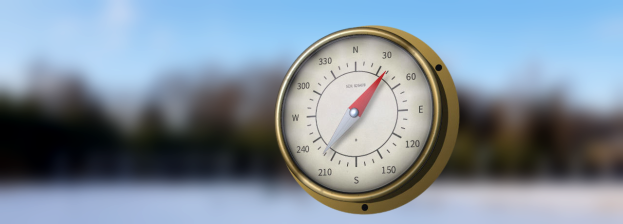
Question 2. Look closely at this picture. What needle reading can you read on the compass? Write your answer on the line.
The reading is 40 °
